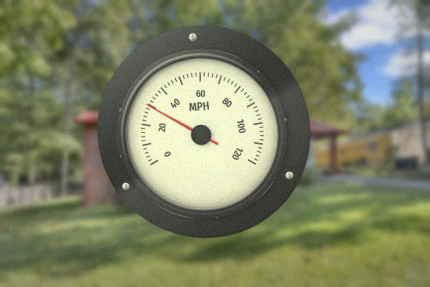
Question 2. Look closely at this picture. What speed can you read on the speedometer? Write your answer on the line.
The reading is 30 mph
